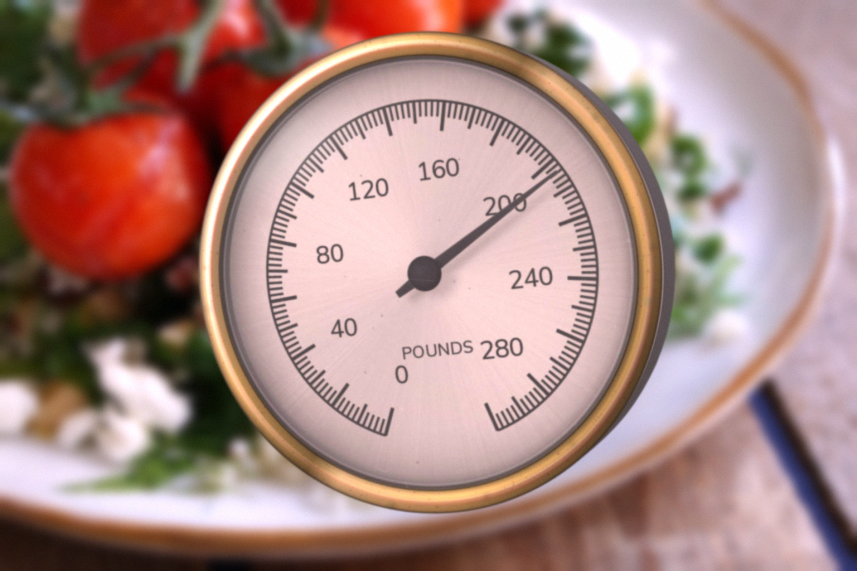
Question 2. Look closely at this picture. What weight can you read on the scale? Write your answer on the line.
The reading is 204 lb
